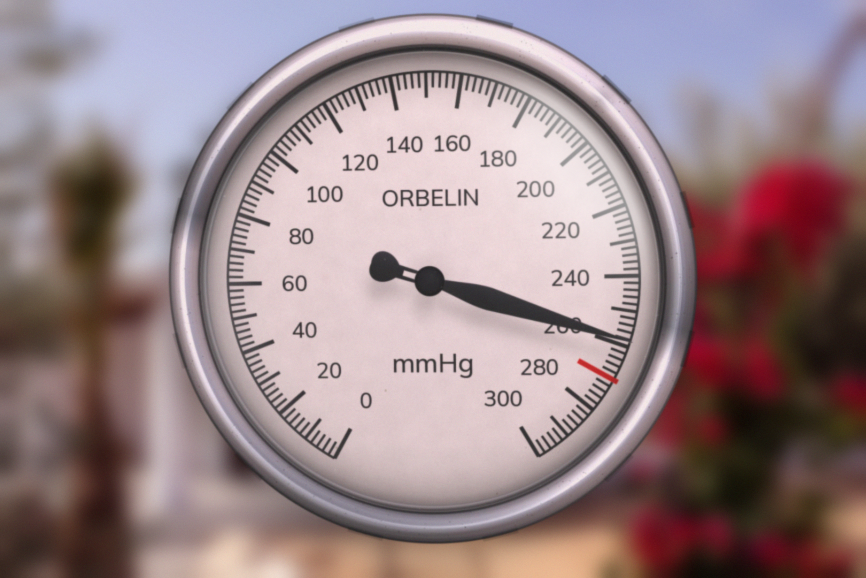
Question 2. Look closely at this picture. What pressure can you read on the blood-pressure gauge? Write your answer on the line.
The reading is 258 mmHg
